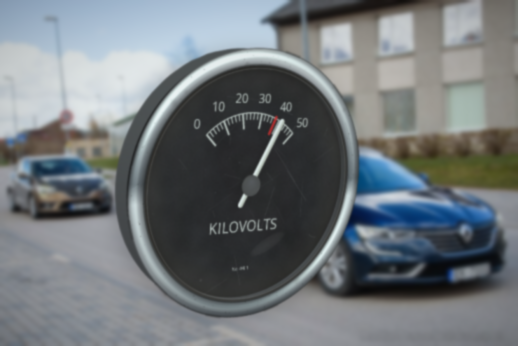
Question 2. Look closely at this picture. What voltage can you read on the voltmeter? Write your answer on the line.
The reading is 40 kV
